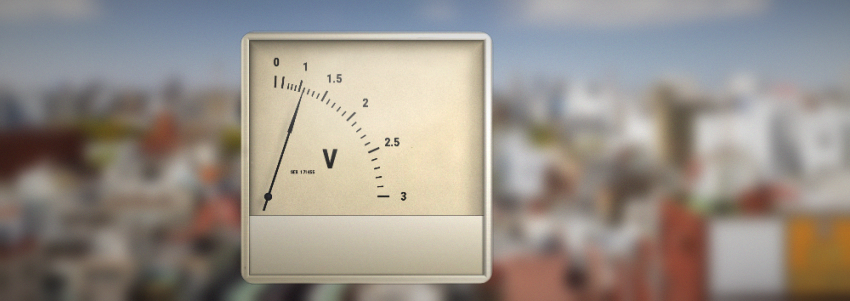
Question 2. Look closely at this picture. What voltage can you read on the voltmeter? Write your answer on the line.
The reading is 1.1 V
